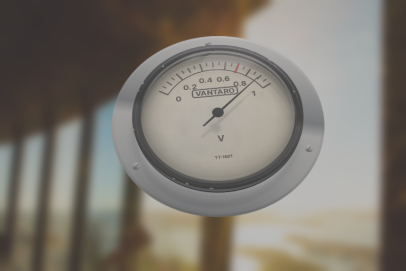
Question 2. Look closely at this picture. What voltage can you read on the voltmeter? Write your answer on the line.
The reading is 0.9 V
